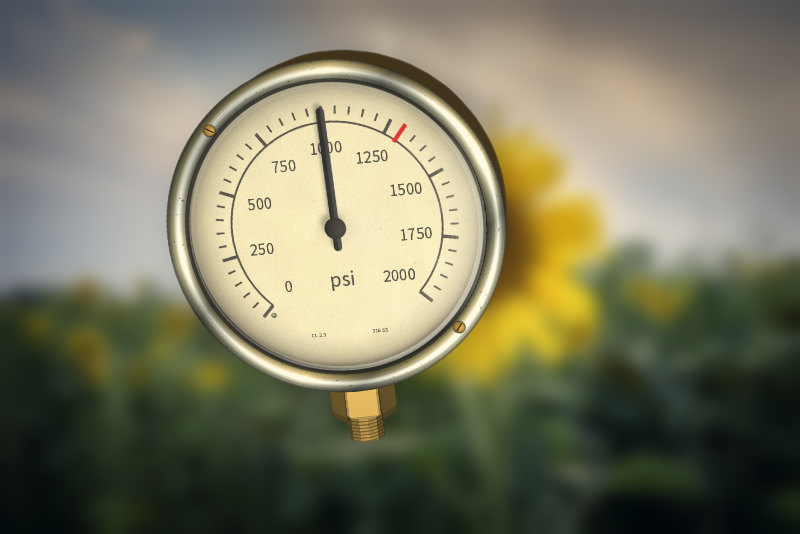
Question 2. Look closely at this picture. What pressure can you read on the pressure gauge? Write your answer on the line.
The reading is 1000 psi
